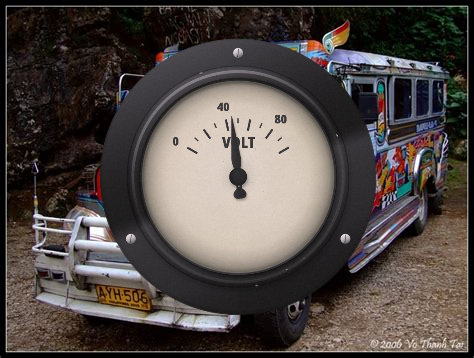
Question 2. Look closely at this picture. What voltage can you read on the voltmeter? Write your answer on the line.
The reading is 45 V
